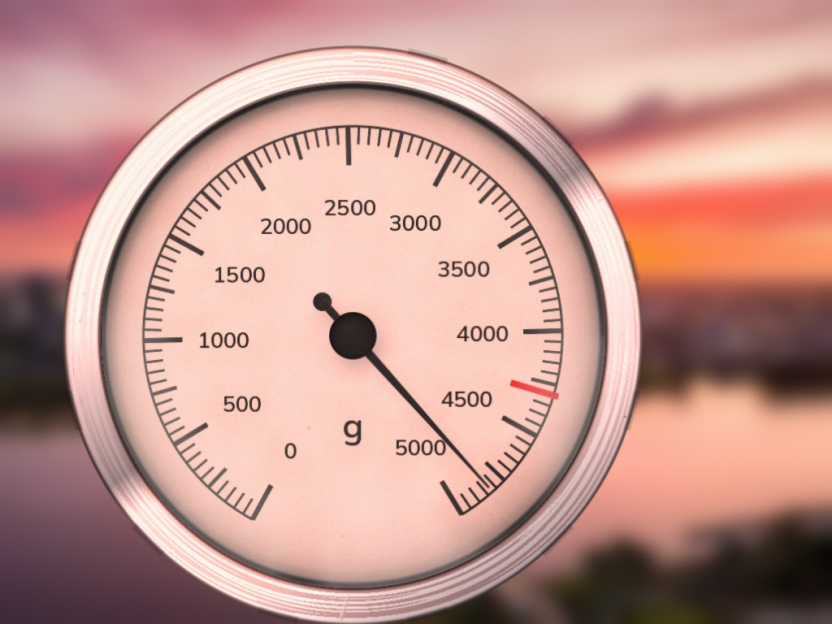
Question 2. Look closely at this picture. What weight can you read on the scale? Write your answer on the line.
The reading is 4825 g
